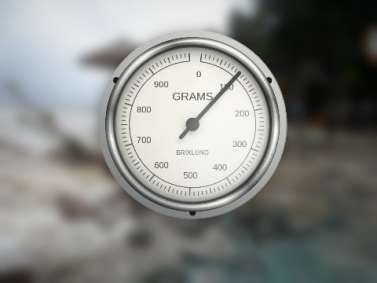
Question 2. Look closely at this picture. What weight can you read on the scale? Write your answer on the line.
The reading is 100 g
